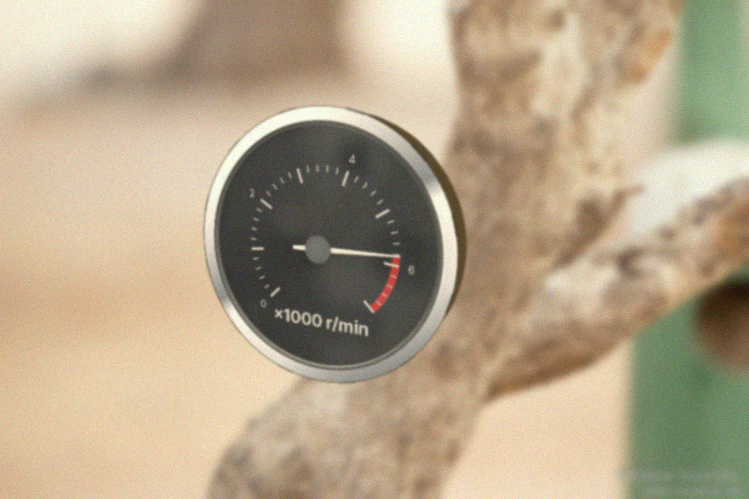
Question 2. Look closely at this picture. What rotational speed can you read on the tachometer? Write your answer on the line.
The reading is 5800 rpm
